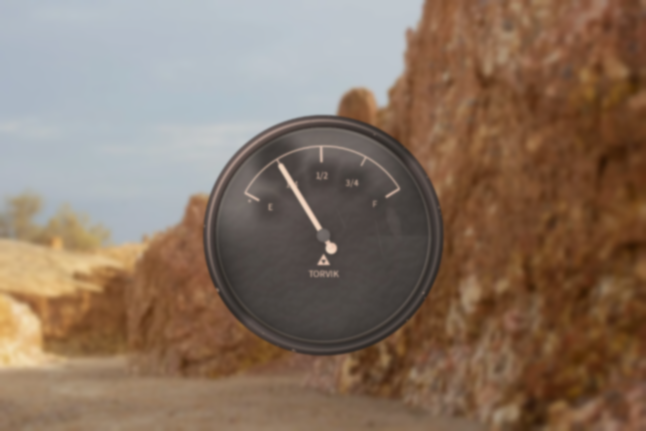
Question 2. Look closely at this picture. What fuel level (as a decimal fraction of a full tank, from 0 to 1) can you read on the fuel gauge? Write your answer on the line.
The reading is 0.25
